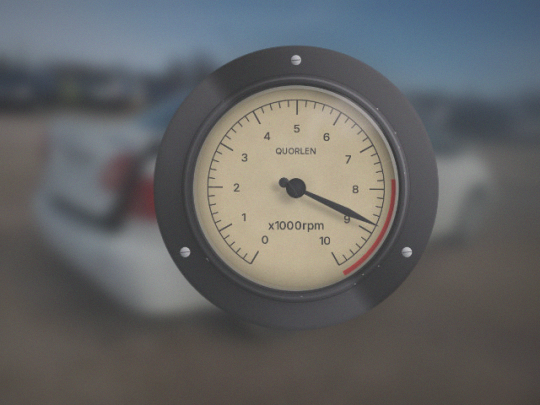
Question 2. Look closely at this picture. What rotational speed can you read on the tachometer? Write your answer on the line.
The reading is 8800 rpm
